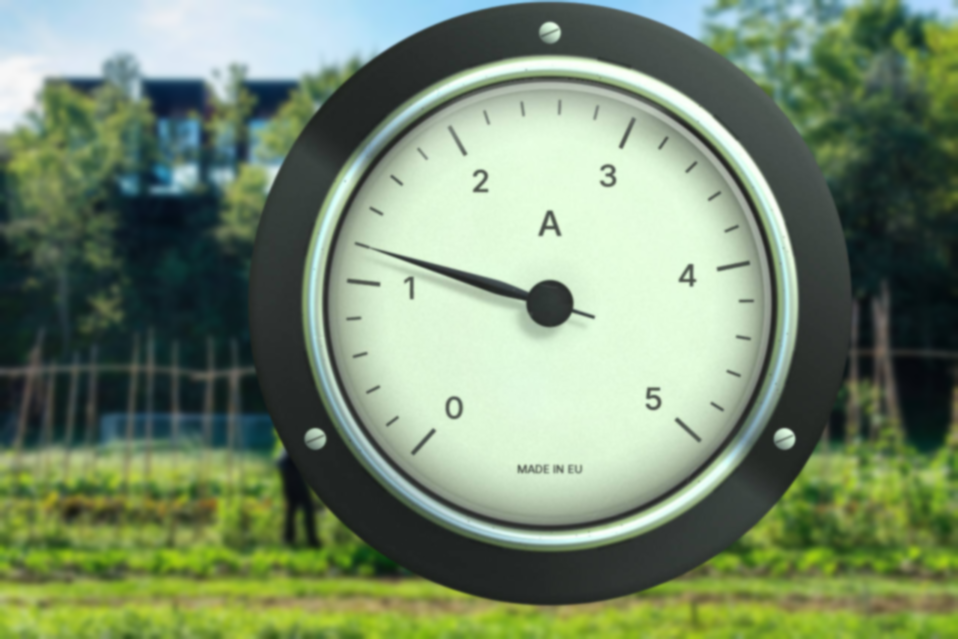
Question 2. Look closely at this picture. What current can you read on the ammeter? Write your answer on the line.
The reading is 1.2 A
